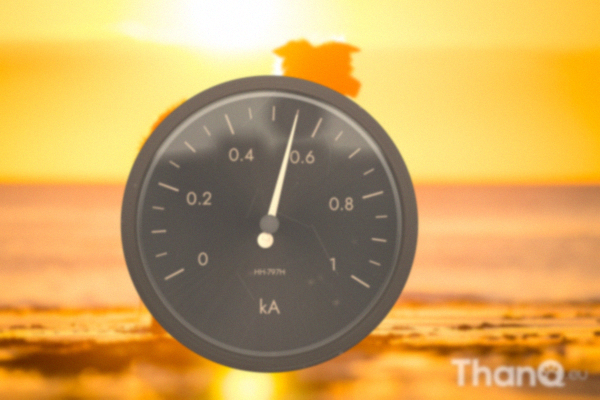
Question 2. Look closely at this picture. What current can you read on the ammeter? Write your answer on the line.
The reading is 0.55 kA
